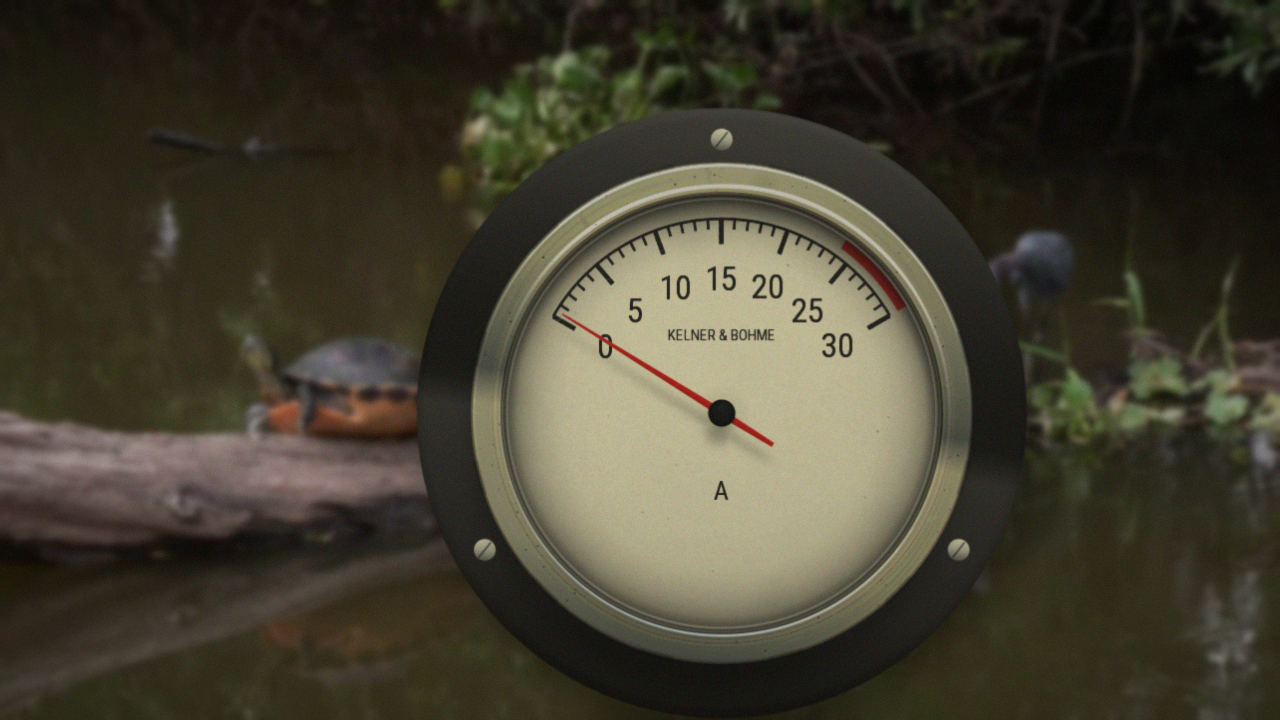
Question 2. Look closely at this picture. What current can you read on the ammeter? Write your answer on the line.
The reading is 0.5 A
